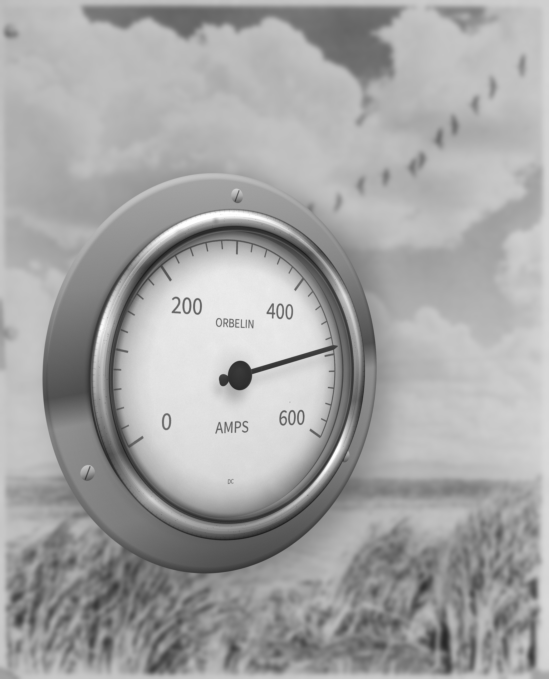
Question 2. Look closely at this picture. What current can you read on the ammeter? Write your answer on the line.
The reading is 490 A
